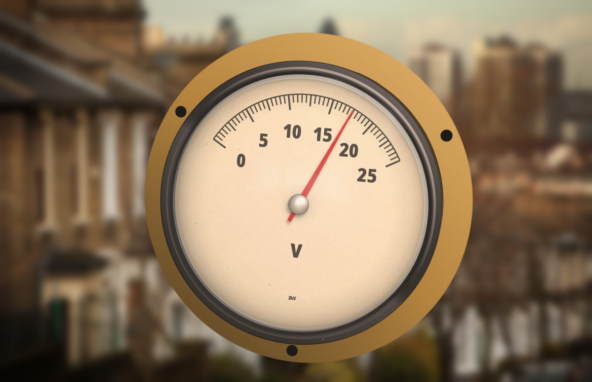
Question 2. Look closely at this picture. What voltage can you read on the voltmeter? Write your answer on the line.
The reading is 17.5 V
